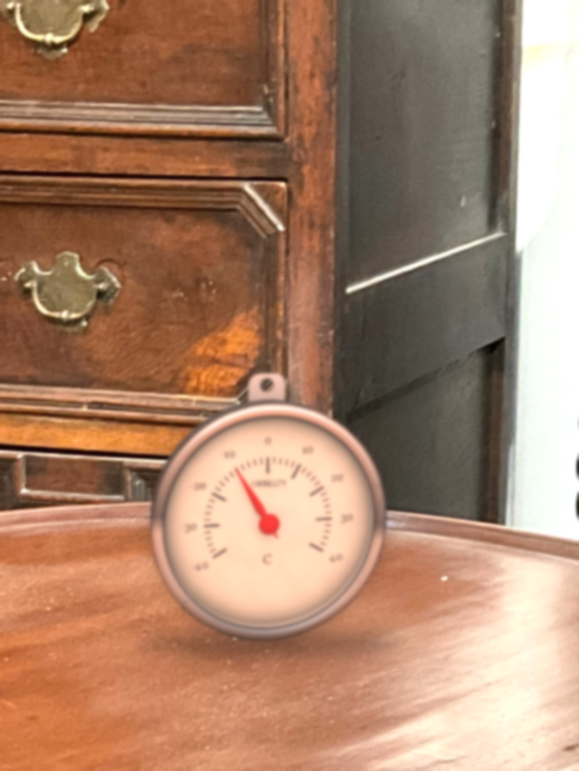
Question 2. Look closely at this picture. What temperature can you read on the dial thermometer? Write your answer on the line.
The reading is -10 °C
